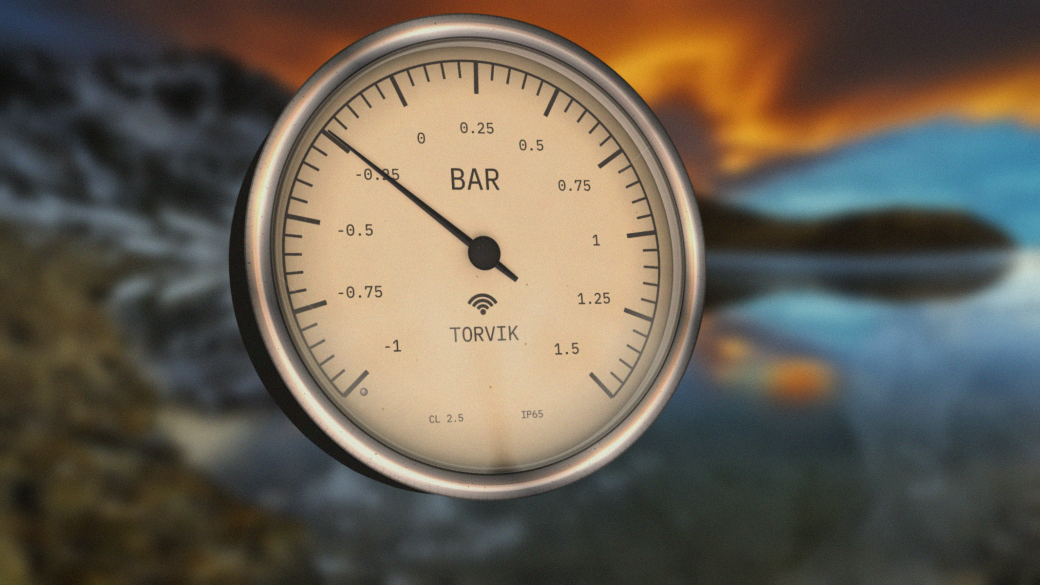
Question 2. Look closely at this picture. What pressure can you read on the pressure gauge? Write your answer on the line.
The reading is -0.25 bar
